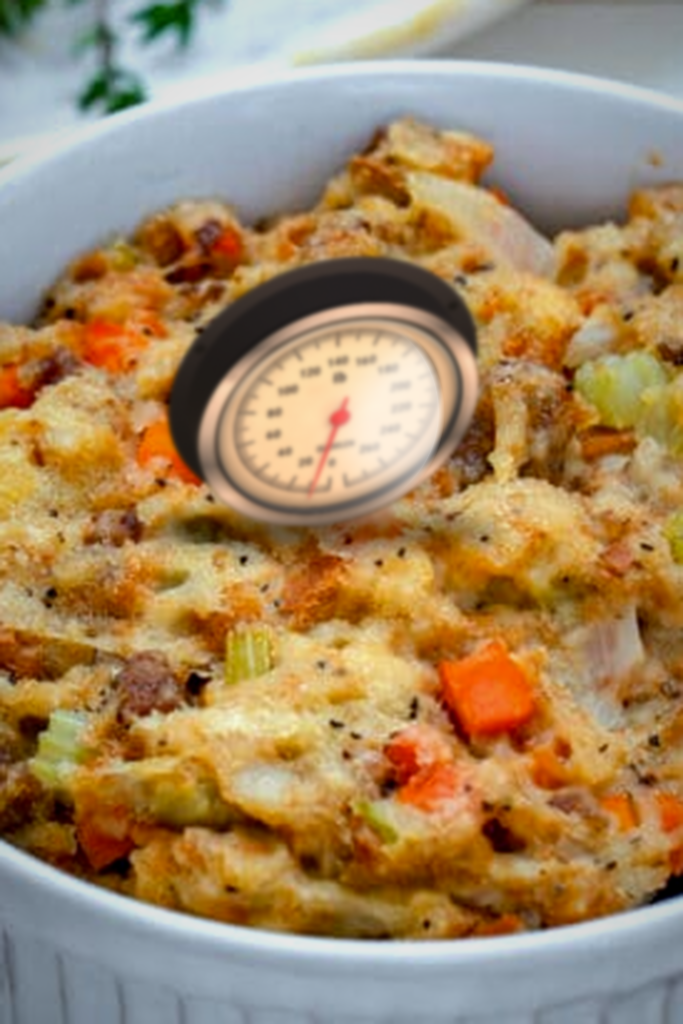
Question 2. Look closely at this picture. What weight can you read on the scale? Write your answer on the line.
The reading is 10 lb
